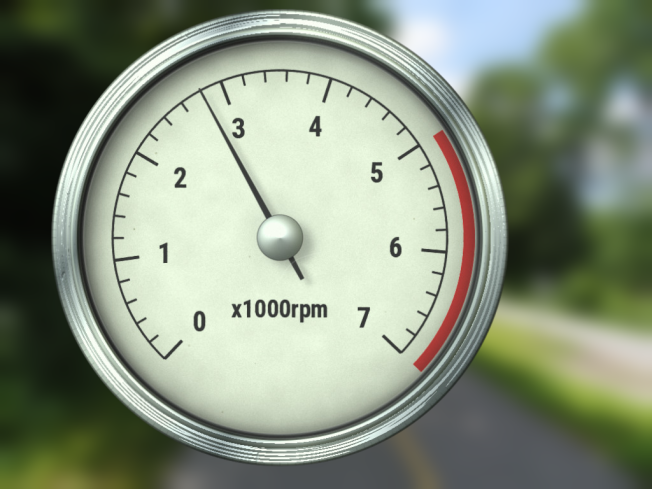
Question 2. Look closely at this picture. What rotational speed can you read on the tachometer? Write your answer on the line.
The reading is 2800 rpm
